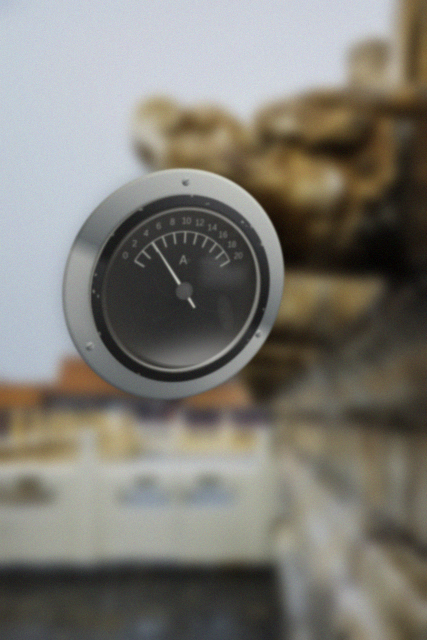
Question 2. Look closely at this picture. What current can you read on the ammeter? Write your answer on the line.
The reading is 4 A
